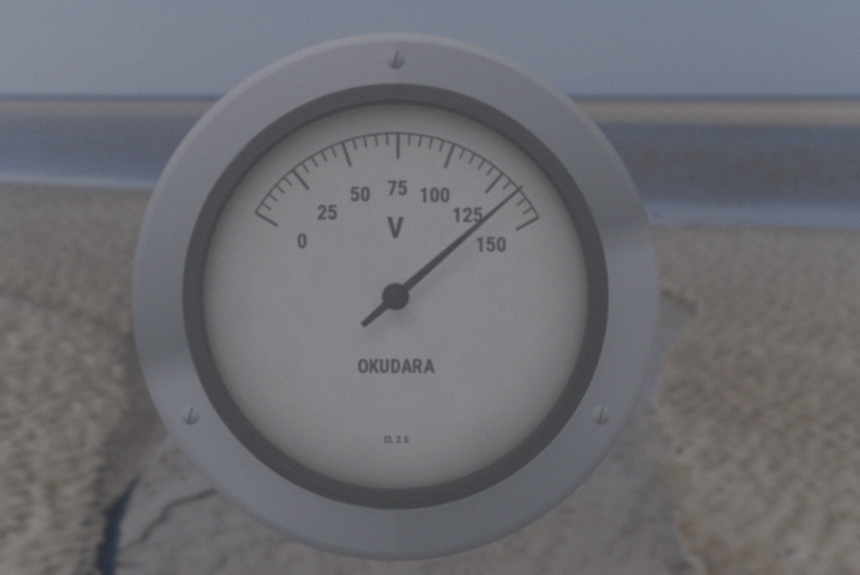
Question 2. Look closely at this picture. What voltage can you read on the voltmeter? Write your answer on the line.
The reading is 135 V
